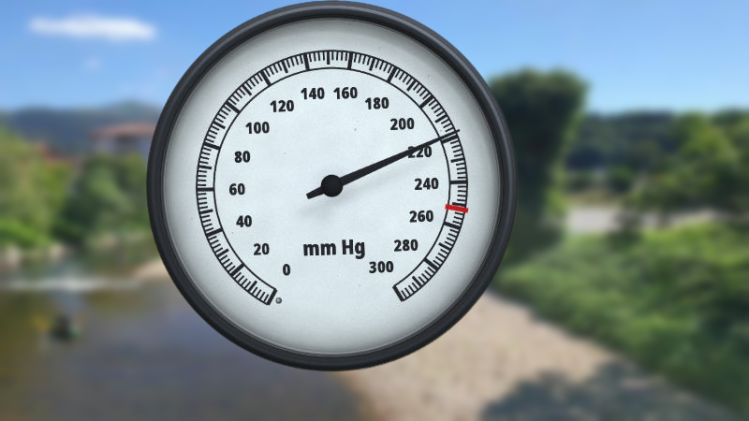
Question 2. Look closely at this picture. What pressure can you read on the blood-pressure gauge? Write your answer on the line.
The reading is 218 mmHg
